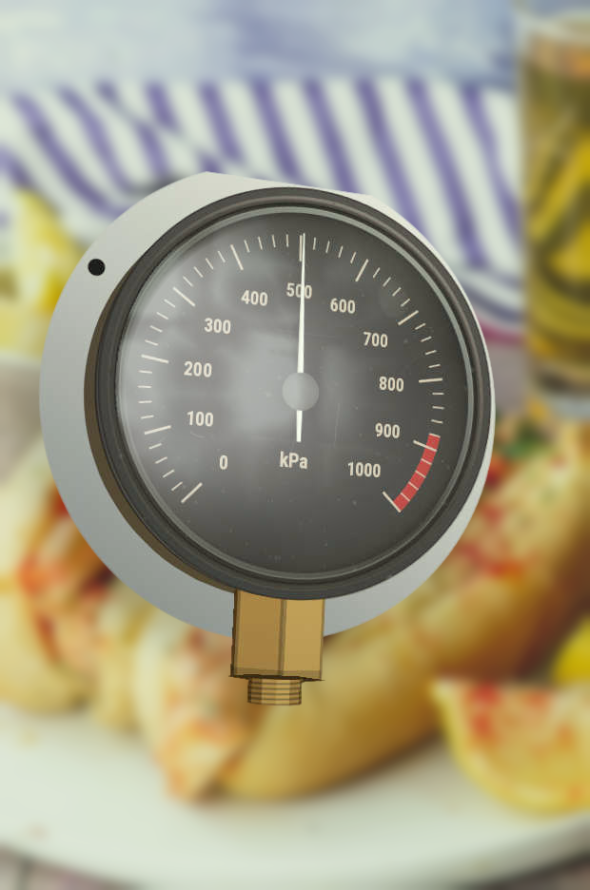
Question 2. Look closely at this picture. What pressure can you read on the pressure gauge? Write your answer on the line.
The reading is 500 kPa
